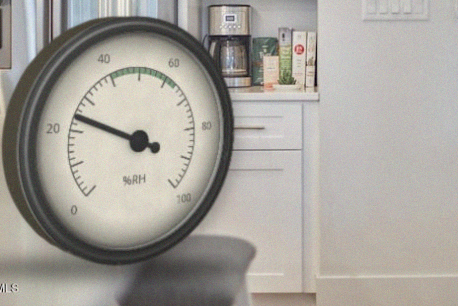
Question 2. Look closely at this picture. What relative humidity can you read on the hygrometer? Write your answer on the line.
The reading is 24 %
